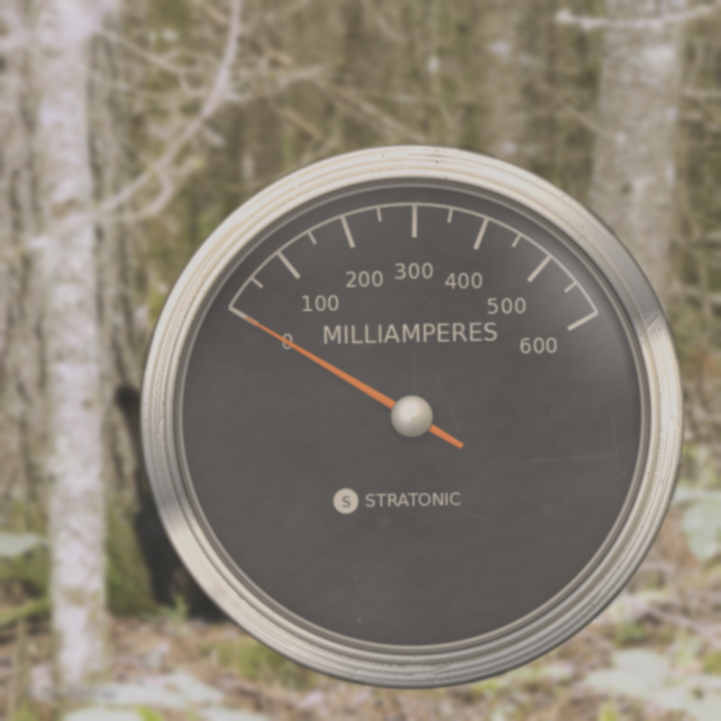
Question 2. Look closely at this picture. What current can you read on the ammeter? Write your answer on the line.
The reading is 0 mA
